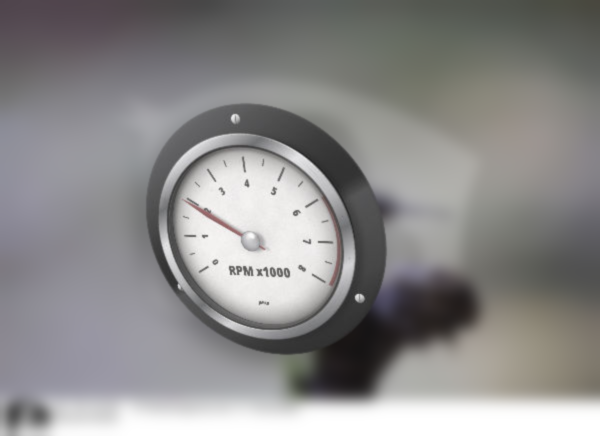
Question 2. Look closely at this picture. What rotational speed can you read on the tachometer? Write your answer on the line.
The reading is 2000 rpm
